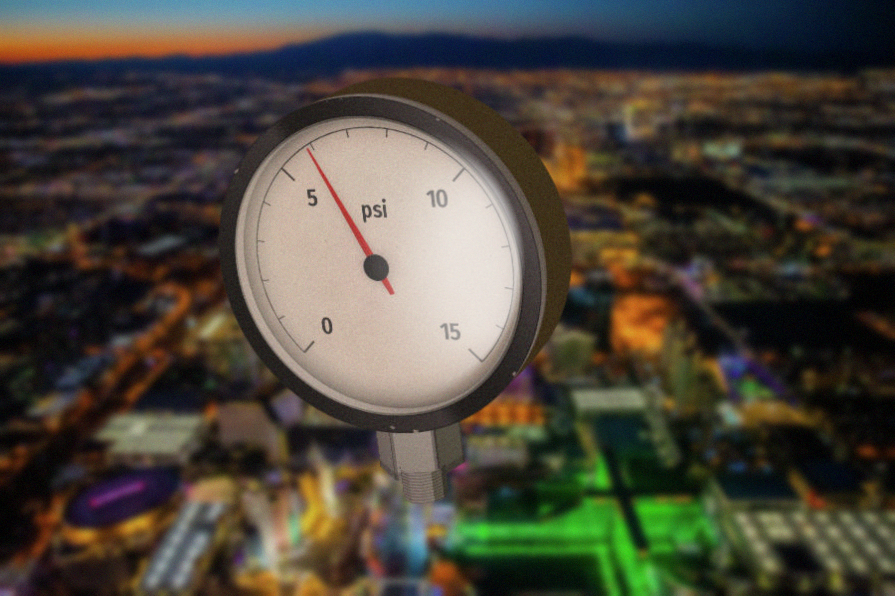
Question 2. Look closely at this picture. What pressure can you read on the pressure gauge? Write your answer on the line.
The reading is 6 psi
